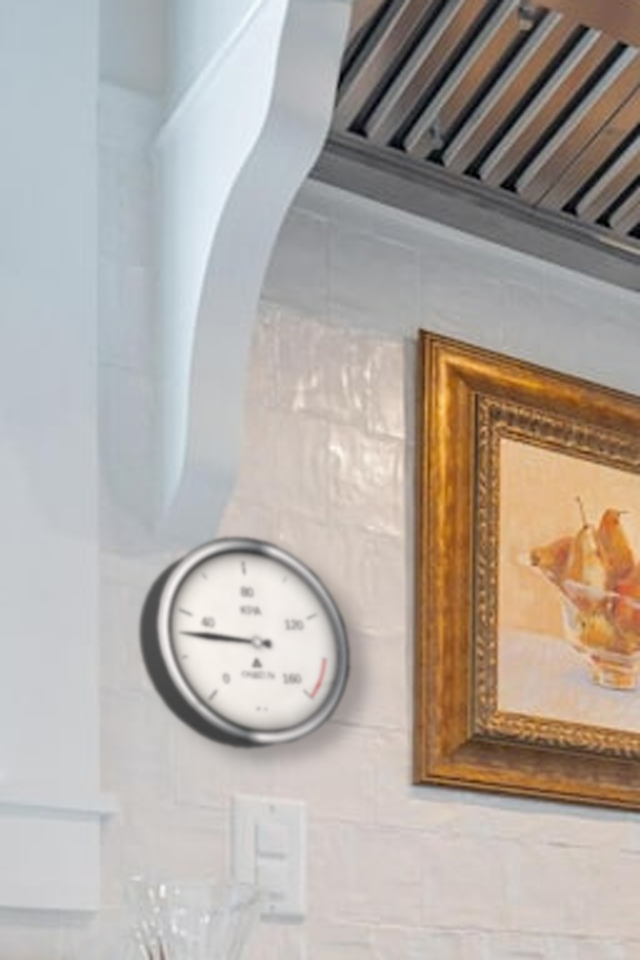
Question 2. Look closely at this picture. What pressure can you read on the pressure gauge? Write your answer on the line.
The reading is 30 kPa
